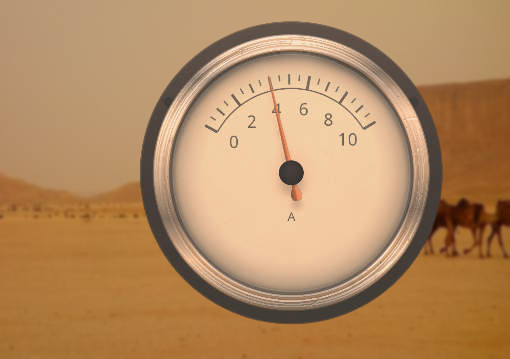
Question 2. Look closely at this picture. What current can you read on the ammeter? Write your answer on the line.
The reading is 4 A
